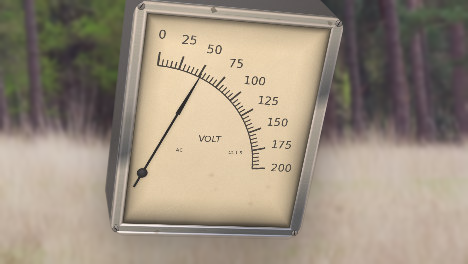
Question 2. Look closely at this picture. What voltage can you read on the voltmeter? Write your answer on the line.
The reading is 50 V
